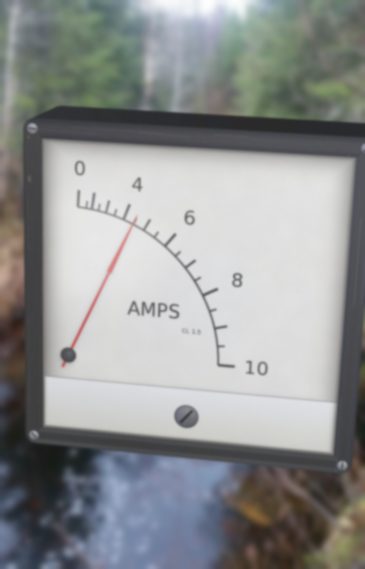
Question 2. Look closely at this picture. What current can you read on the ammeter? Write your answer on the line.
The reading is 4.5 A
